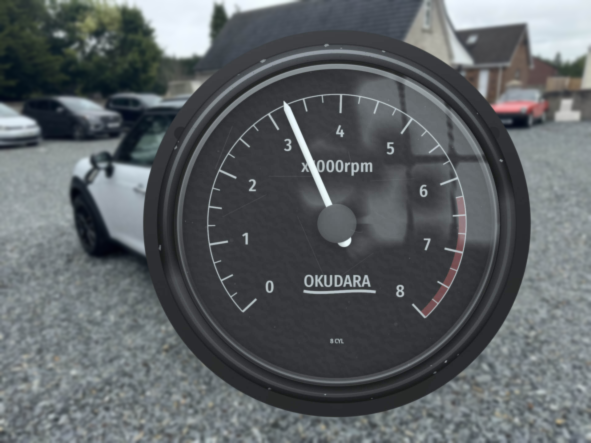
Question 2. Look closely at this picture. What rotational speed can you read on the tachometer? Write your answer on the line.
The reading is 3250 rpm
